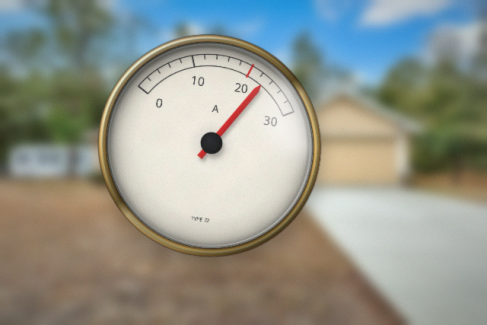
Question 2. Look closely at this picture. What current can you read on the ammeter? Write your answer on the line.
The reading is 23 A
